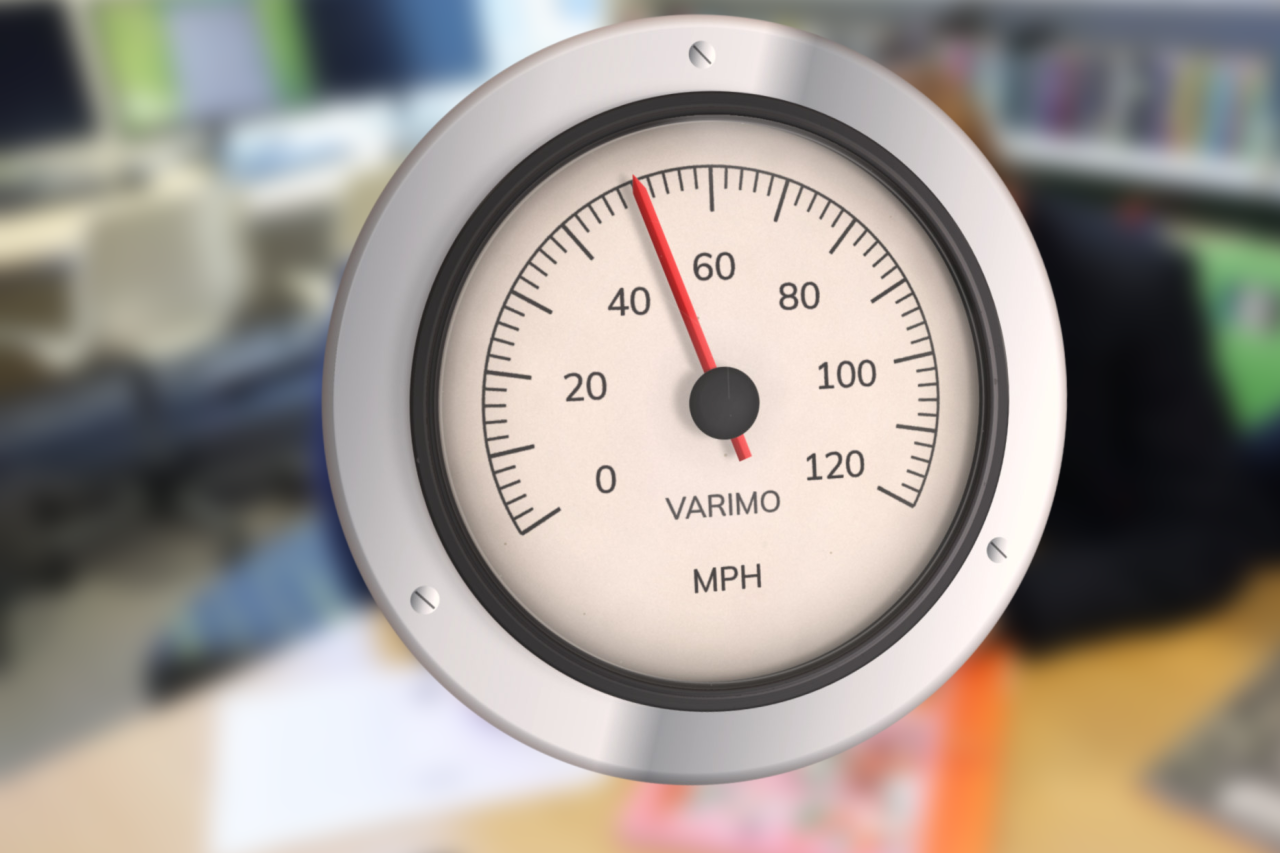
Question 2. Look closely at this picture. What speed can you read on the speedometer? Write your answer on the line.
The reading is 50 mph
